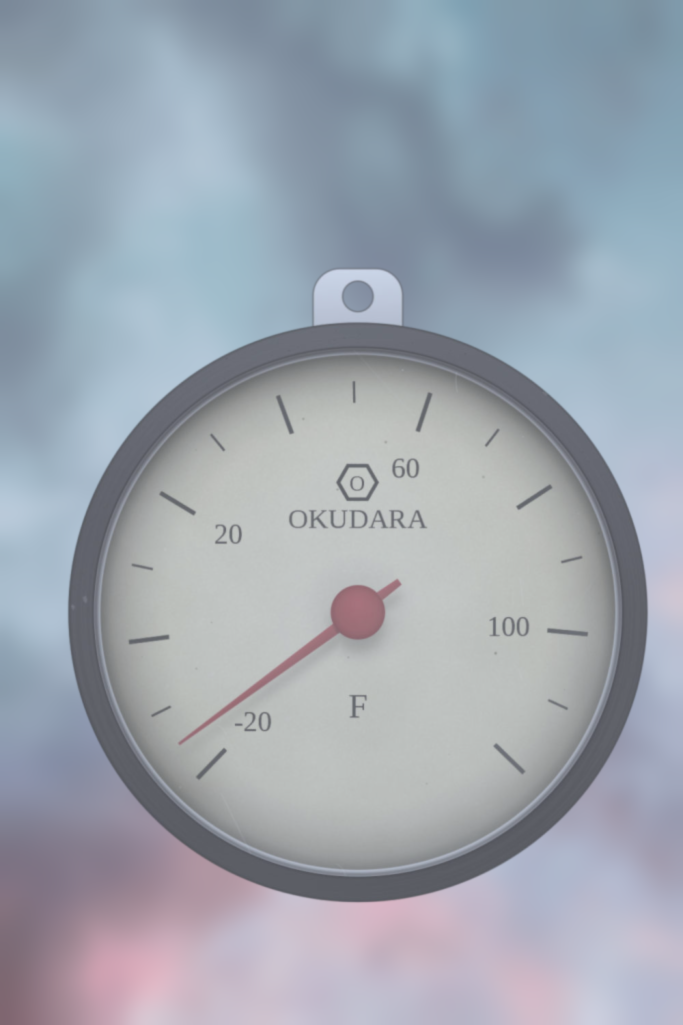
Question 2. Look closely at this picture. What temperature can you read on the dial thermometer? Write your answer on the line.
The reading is -15 °F
